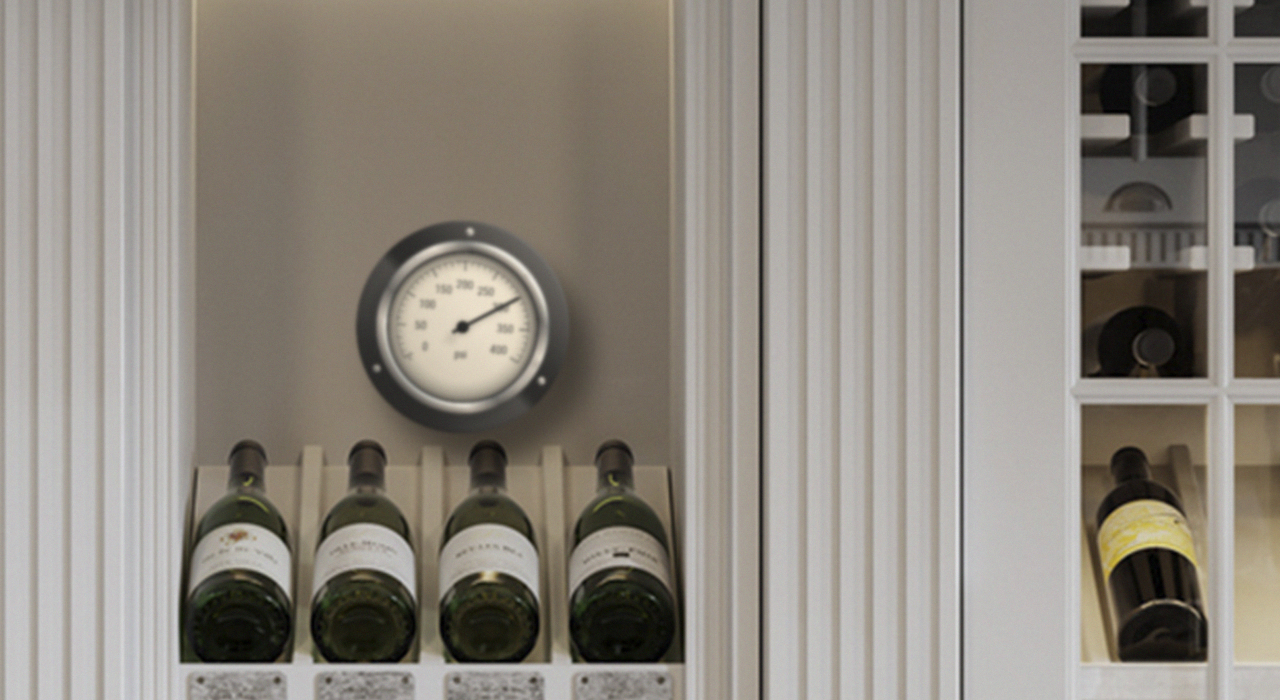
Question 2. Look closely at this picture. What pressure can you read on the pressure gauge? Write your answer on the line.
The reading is 300 psi
